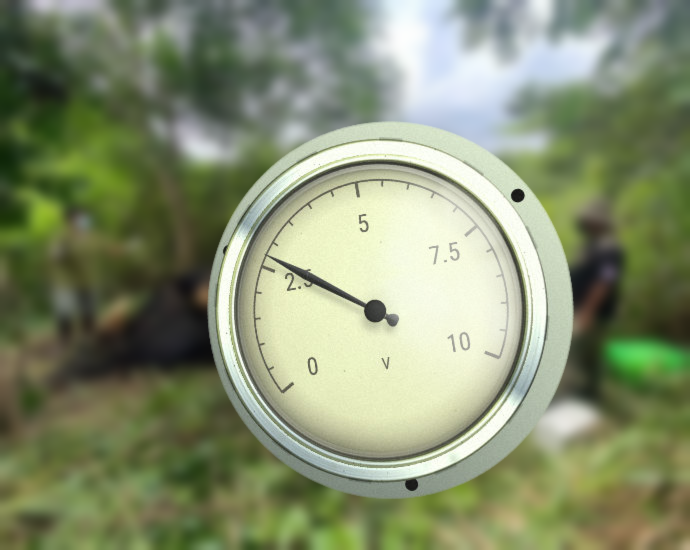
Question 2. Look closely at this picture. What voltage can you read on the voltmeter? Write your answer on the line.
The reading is 2.75 V
